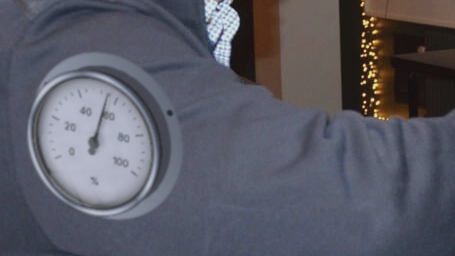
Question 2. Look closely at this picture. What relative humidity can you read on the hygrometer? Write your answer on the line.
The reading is 56 %
